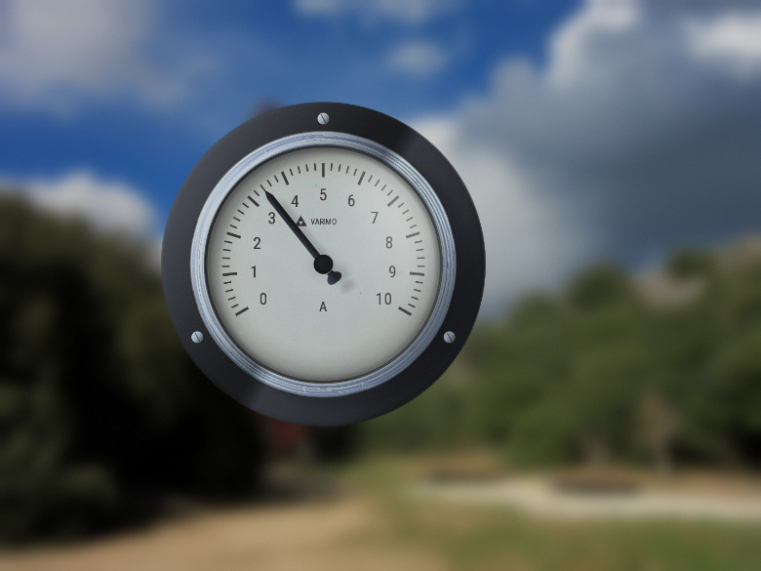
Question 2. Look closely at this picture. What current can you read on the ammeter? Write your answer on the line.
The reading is 3.4 A
